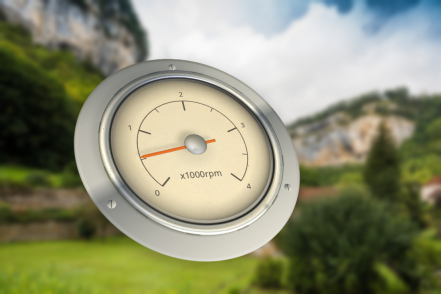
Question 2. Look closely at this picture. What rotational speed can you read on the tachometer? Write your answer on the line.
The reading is 500 rpm
